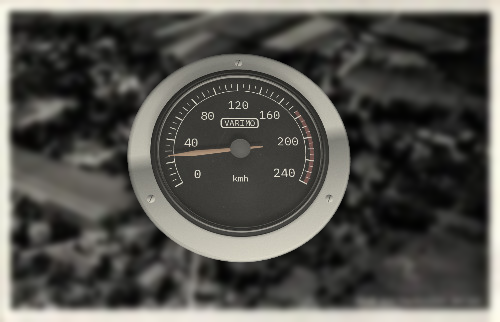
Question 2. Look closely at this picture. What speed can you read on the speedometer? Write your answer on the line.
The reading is 25 km/h
